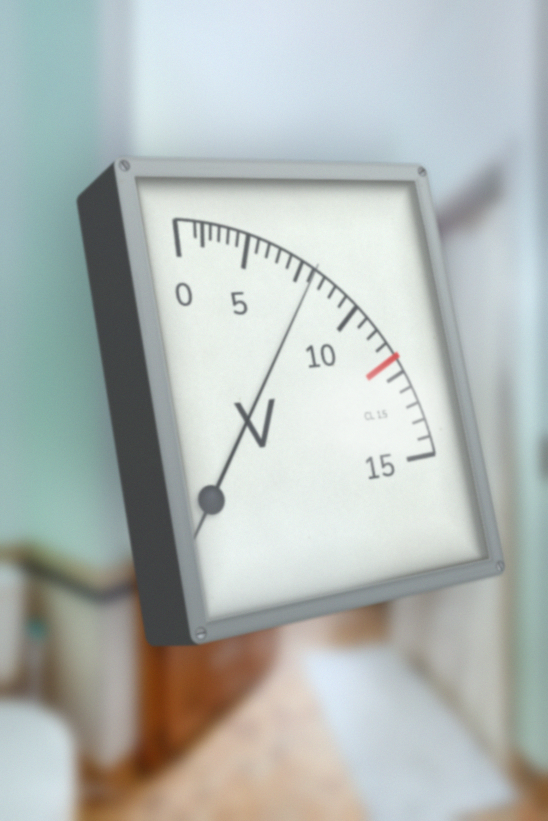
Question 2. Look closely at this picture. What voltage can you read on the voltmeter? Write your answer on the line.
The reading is 8 V
